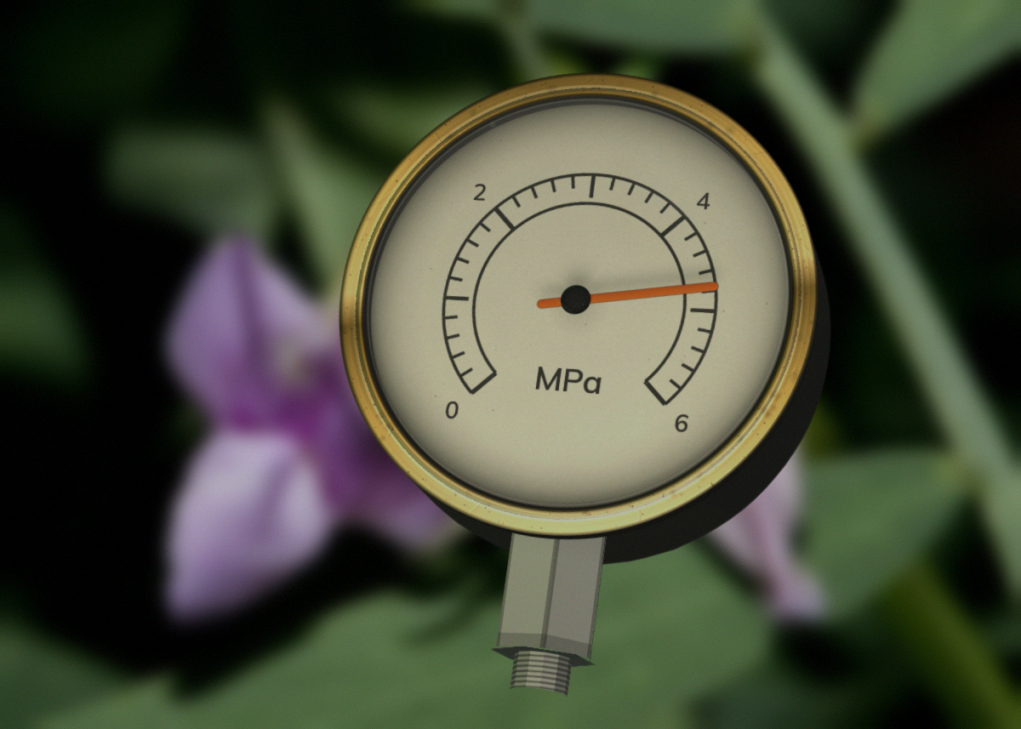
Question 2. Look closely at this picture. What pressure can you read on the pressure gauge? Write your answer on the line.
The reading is 4.8 MPa
